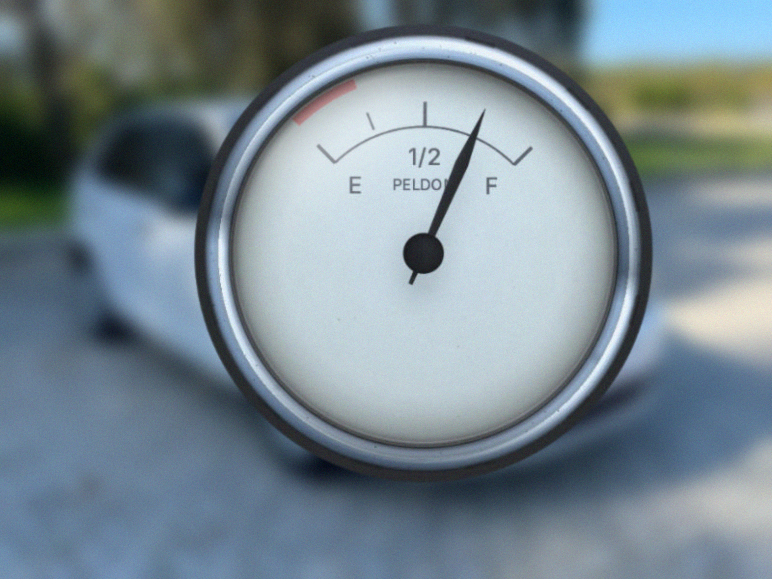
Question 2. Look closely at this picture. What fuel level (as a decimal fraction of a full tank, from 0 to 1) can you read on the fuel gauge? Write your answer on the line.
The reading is 0.75
